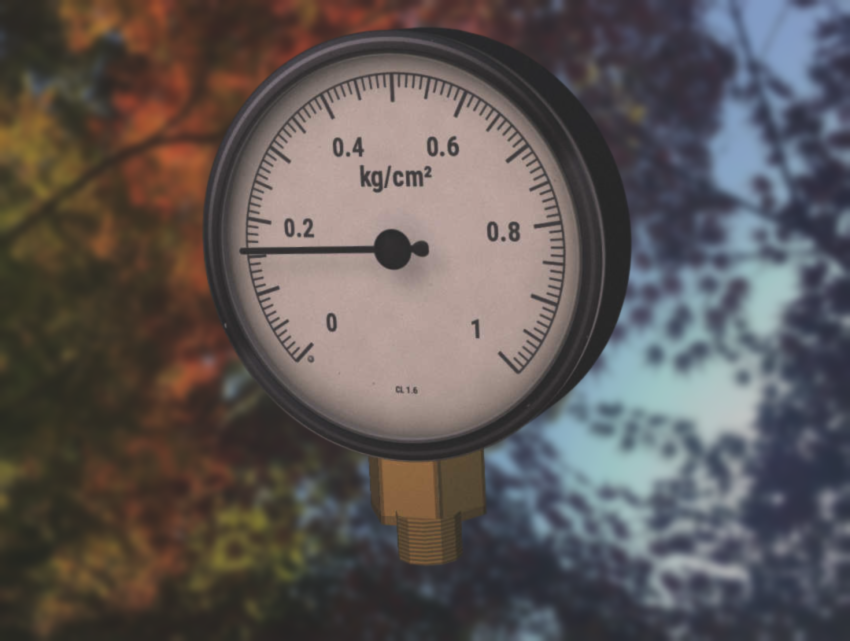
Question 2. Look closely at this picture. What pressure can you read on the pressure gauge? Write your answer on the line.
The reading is 0.16 kg/cm²
